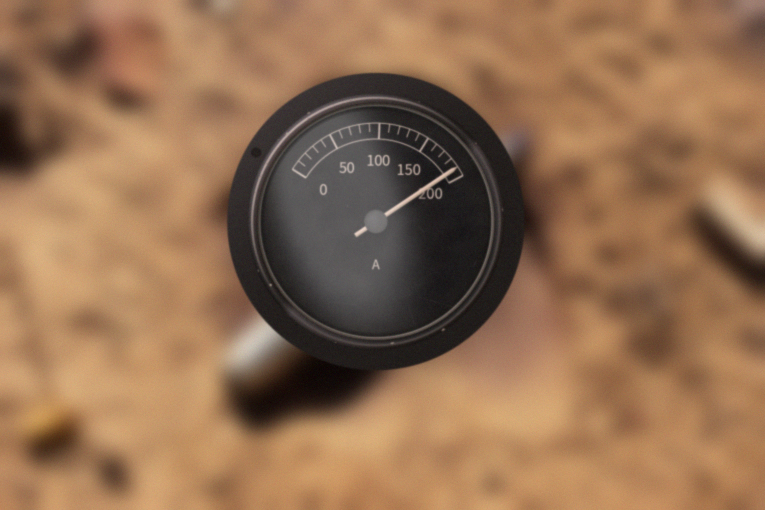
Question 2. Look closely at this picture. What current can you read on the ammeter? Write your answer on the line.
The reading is 190 A
